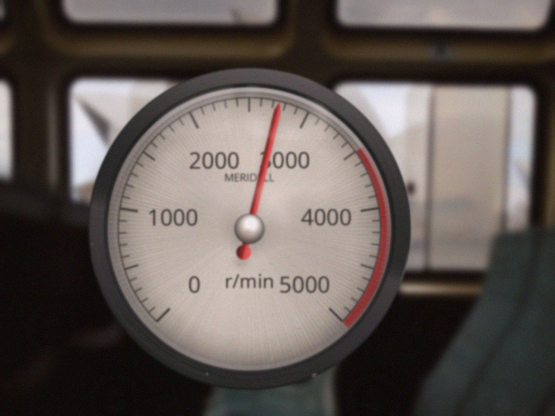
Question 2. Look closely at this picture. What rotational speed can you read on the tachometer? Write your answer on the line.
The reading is 2750 rpm
